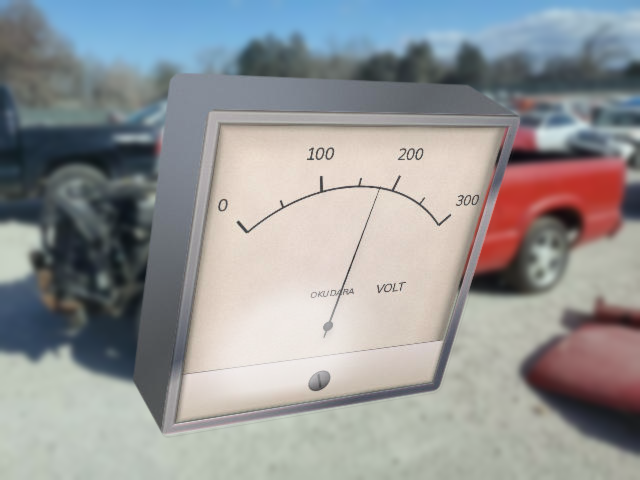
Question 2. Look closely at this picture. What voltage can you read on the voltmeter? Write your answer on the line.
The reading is 175 V
